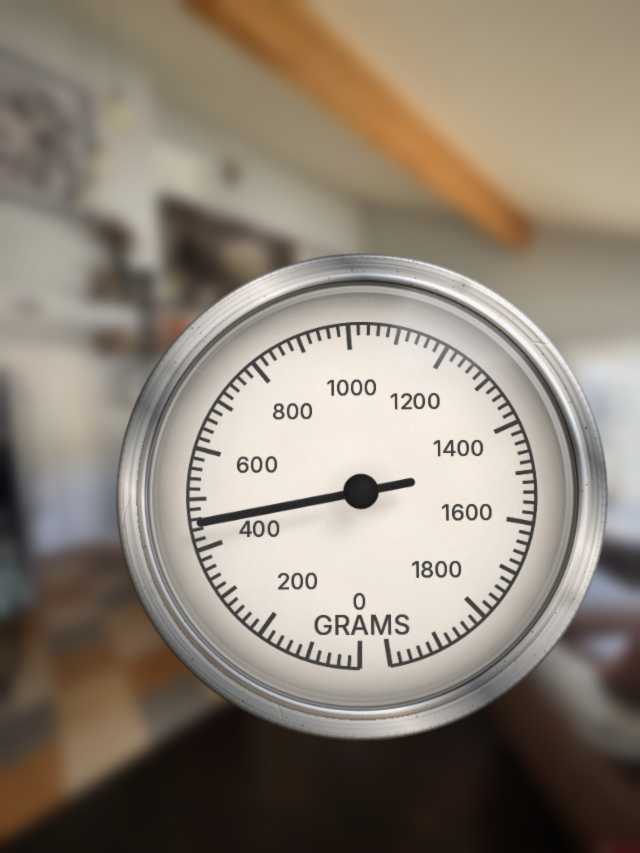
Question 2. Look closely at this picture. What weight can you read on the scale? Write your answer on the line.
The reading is 450 g
